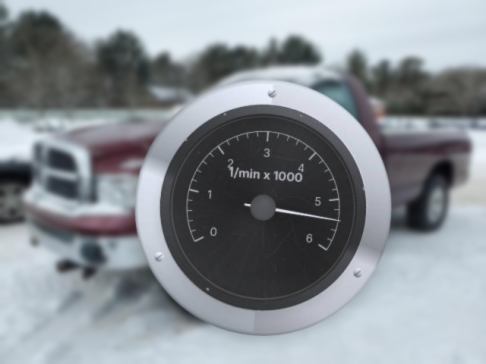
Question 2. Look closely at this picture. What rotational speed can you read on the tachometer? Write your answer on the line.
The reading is 5400 rpm
